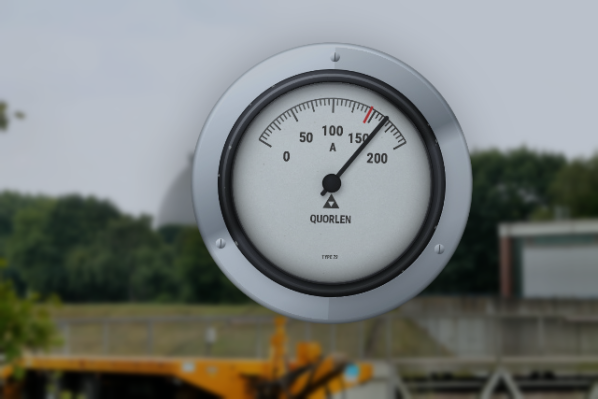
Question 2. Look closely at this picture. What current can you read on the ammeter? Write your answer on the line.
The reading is 165 A
